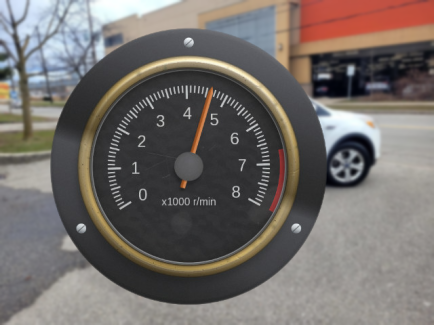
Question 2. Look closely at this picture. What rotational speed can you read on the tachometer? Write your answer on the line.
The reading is 4600 rpm
